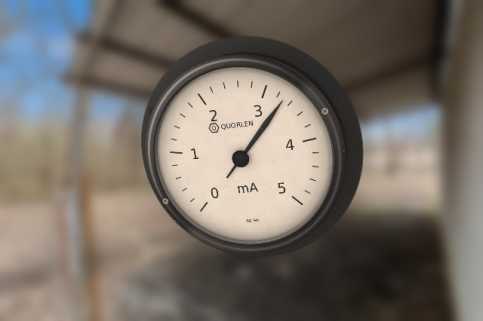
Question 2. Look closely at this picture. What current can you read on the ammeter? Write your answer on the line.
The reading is 3.3 mA
